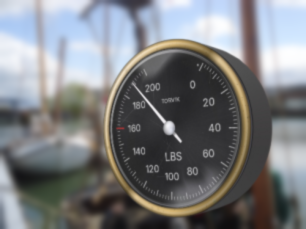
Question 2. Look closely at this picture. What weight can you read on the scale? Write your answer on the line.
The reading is 190 lb
